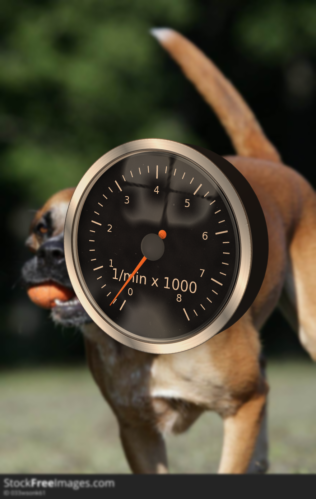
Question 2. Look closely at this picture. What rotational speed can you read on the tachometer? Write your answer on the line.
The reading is 200 rpm
